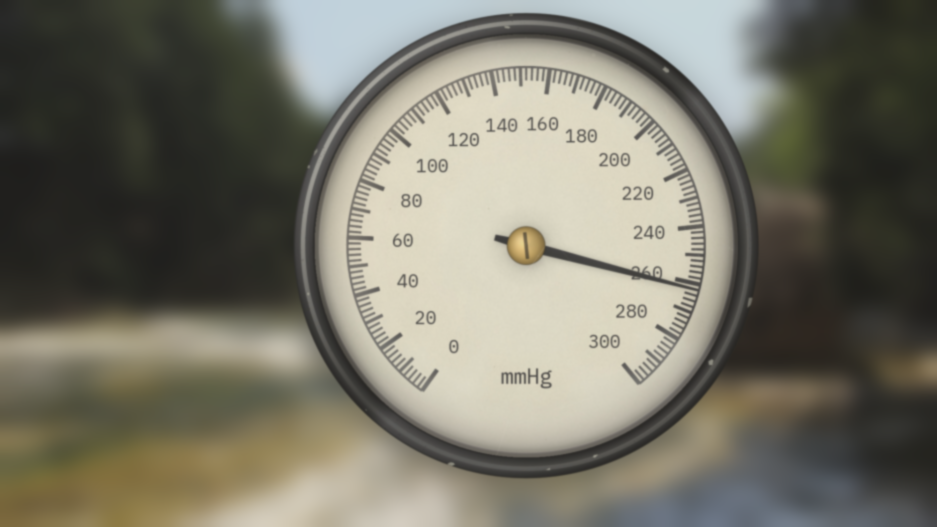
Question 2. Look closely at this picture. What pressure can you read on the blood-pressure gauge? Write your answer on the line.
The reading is 262 mmHg
